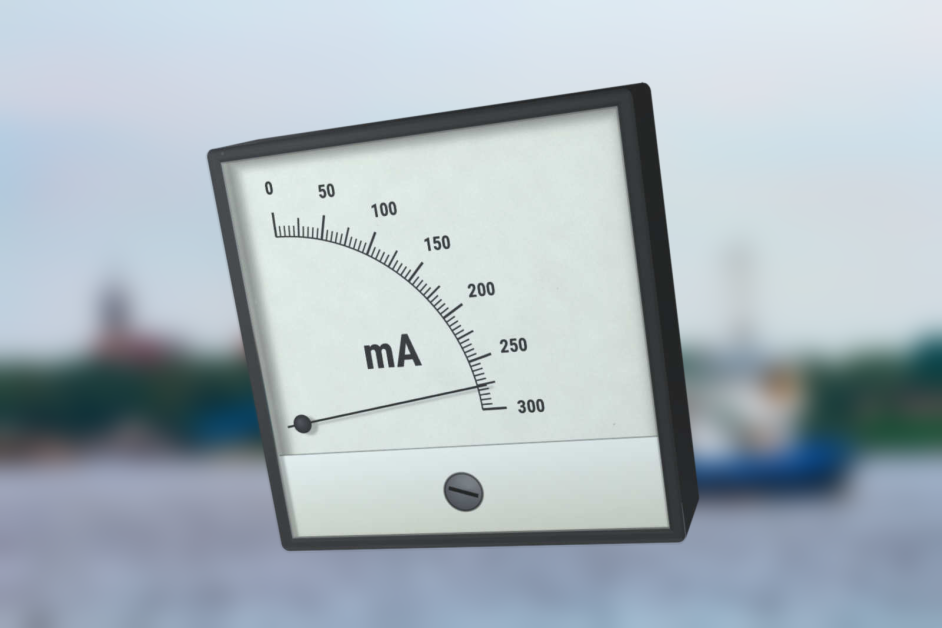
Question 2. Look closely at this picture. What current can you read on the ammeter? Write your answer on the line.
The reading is 275 mA
